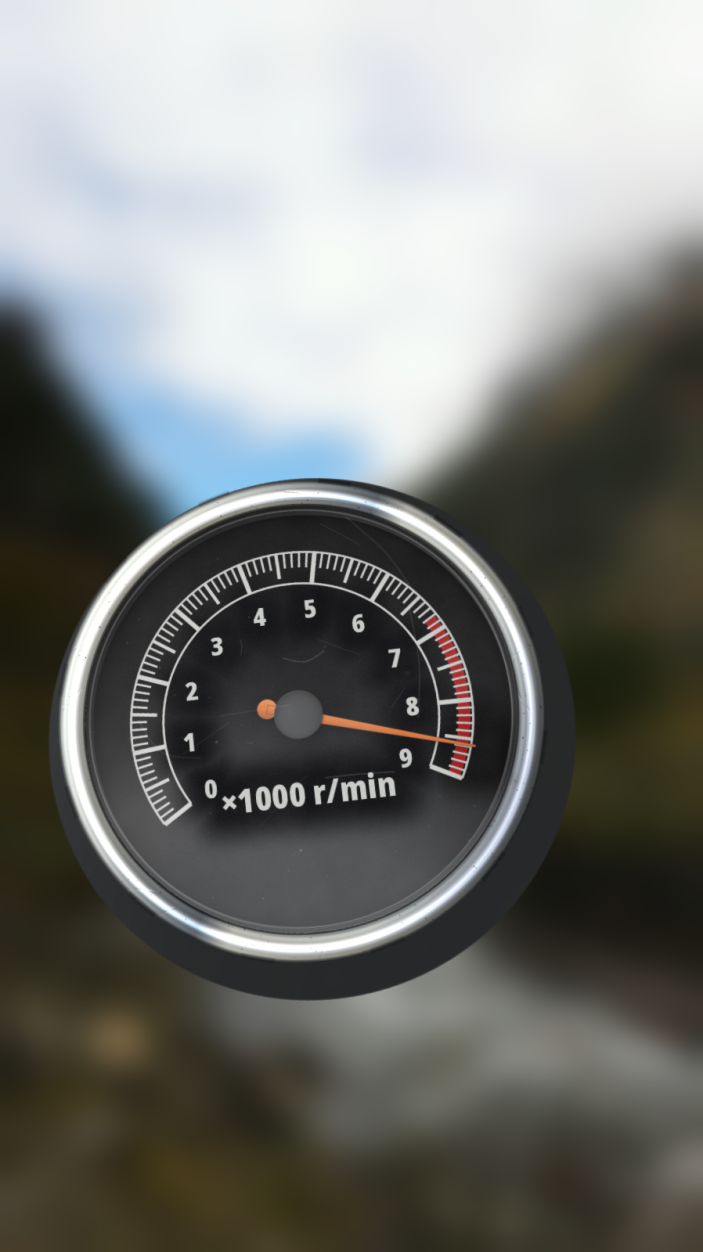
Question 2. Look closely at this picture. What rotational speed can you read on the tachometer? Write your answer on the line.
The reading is 8600 rpm
